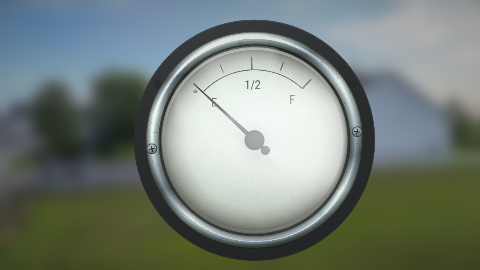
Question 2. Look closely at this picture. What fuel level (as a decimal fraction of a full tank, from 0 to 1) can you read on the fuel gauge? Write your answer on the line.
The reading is 0
